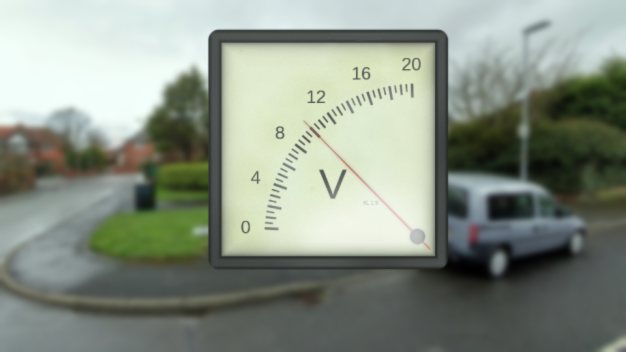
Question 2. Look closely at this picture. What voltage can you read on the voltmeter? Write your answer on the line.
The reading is 10 V
